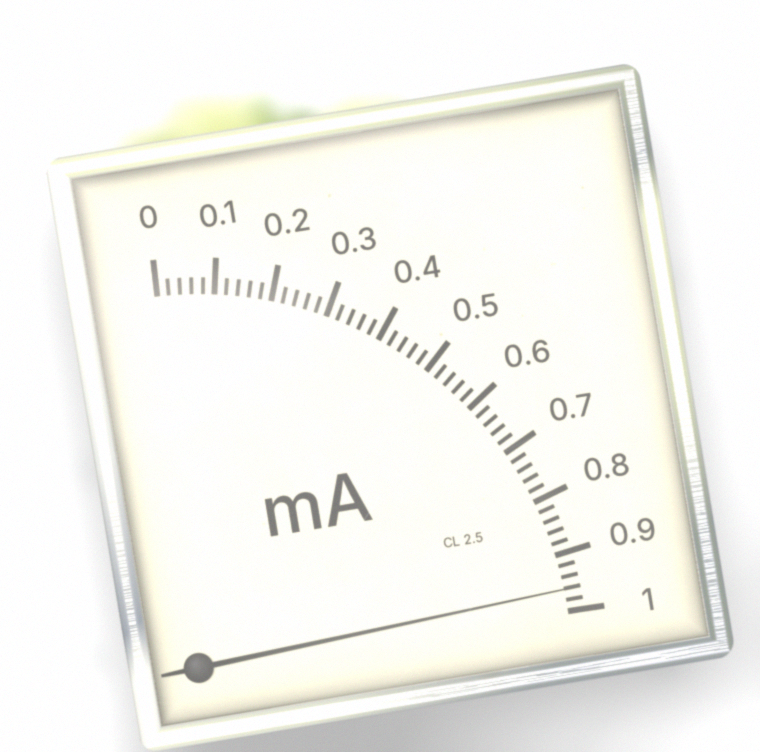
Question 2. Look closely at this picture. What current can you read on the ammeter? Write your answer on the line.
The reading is 0.96 mA
